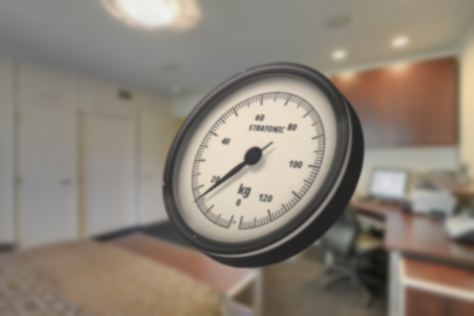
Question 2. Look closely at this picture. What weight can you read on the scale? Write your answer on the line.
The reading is 15 kg
